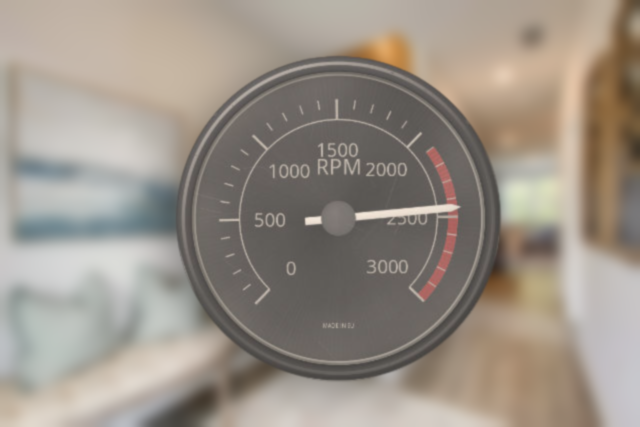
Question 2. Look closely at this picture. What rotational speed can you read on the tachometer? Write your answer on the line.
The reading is 2450 rpm
